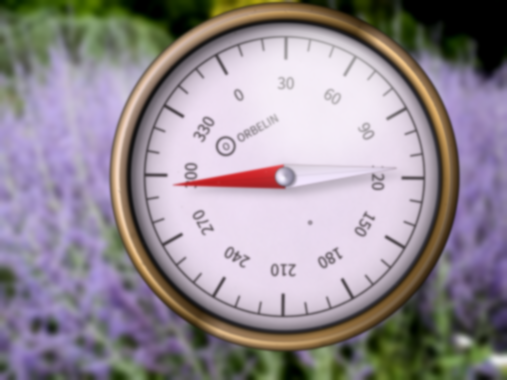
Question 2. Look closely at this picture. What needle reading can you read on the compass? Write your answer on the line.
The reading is 295 °
